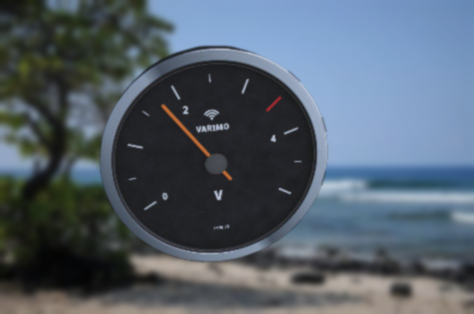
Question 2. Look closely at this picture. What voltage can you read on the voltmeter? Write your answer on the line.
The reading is 1.75 V
